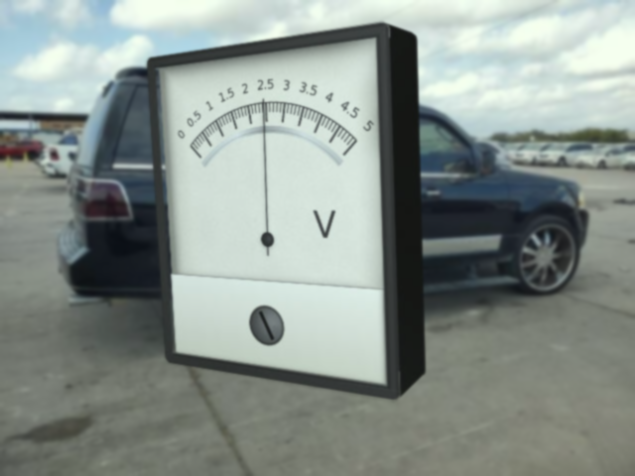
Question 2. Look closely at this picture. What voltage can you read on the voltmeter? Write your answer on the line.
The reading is 2.5 V
